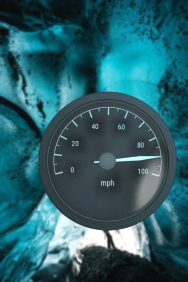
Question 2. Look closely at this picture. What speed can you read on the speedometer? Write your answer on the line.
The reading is 90 mph
